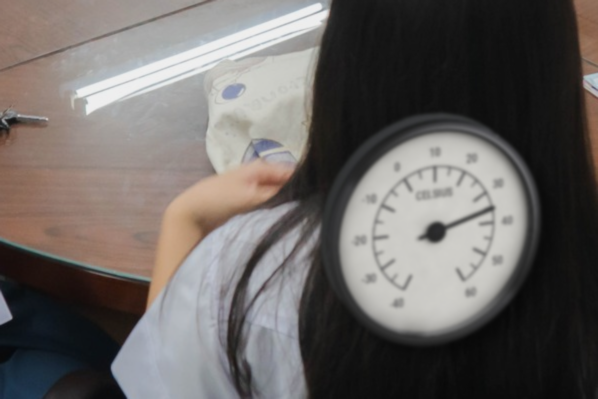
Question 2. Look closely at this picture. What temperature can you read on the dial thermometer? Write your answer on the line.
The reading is 35 °C
